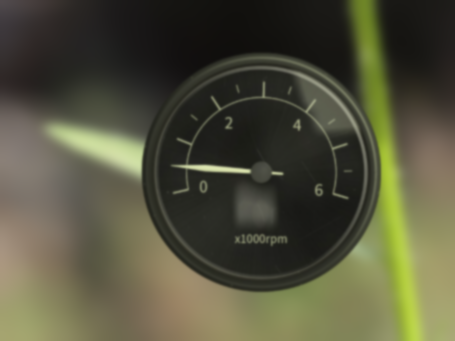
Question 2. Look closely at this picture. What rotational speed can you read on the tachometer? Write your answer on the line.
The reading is 500 rpm
